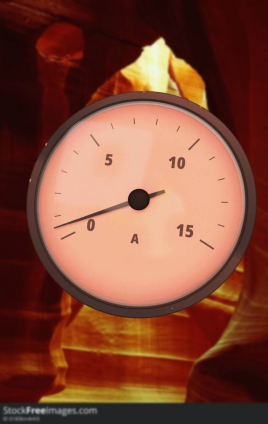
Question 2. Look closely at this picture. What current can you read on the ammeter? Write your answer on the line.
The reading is 0.5 A
